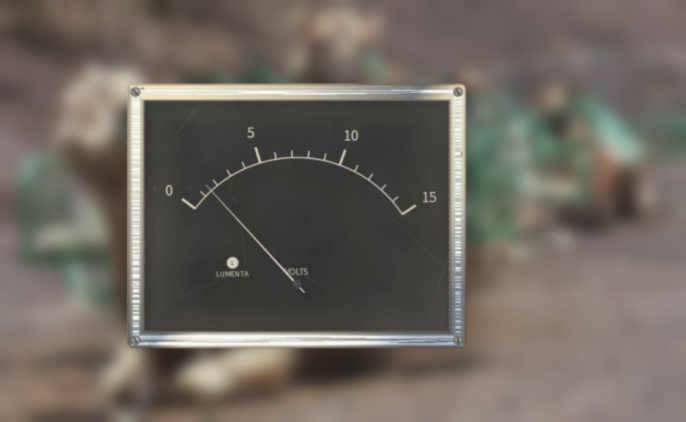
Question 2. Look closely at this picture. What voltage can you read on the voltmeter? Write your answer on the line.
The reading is 1.5 V
